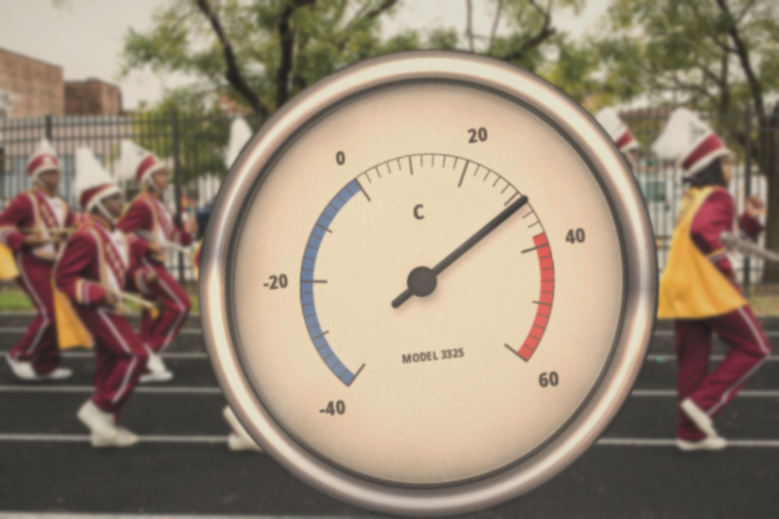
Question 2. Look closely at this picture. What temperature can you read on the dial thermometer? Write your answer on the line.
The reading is 32 °C
